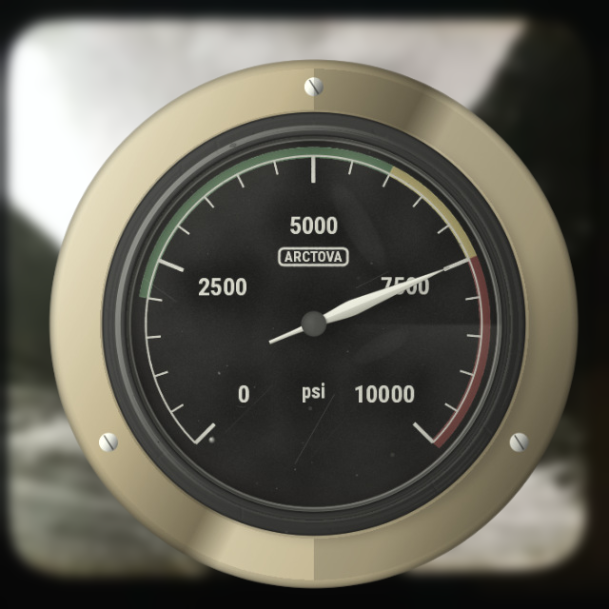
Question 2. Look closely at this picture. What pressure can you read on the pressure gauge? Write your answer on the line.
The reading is 7500 psi
